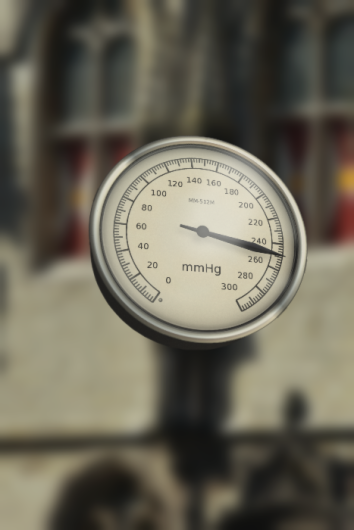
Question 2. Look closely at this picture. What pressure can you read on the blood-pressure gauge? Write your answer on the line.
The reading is 250 mmHg
